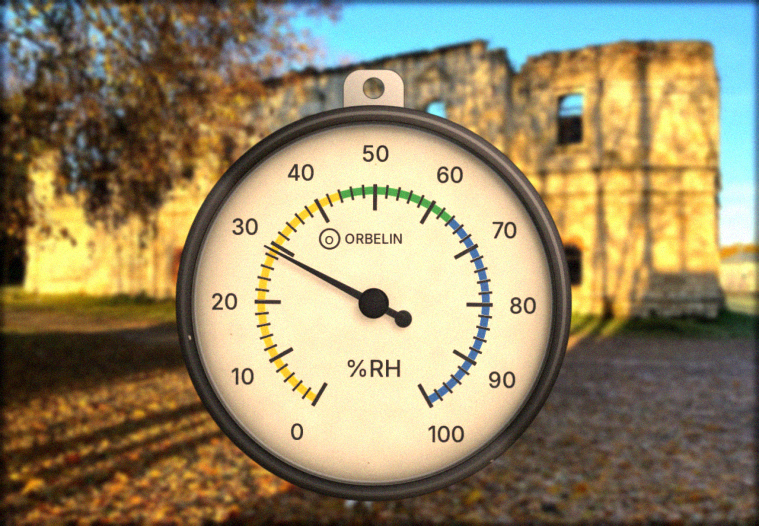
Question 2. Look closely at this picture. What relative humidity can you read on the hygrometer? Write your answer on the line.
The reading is 29 %
